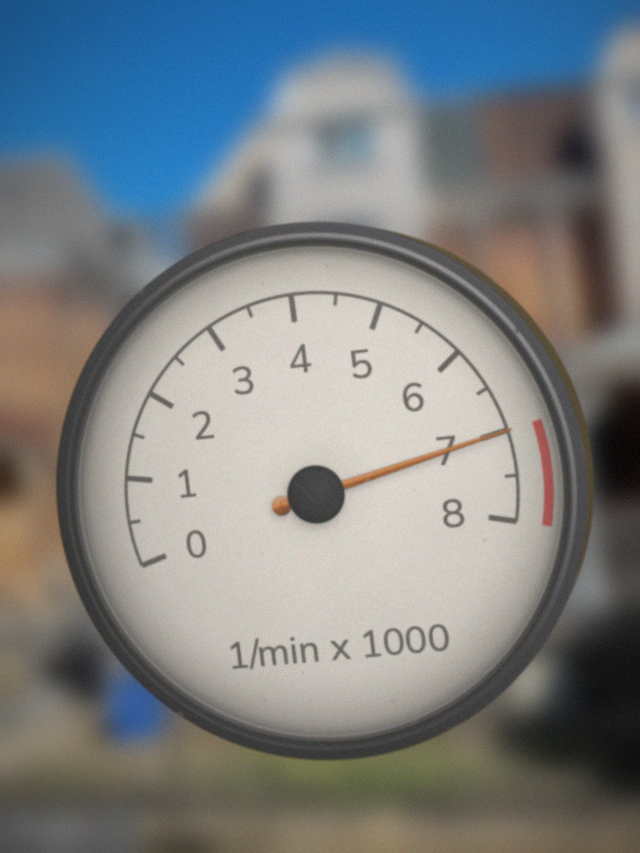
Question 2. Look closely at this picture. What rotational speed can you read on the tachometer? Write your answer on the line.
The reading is 7000 rpm
